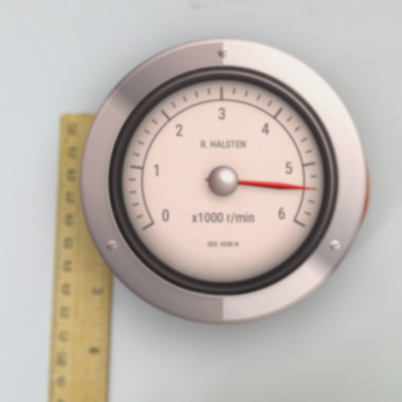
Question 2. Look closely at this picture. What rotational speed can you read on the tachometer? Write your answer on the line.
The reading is 5400 rpm
